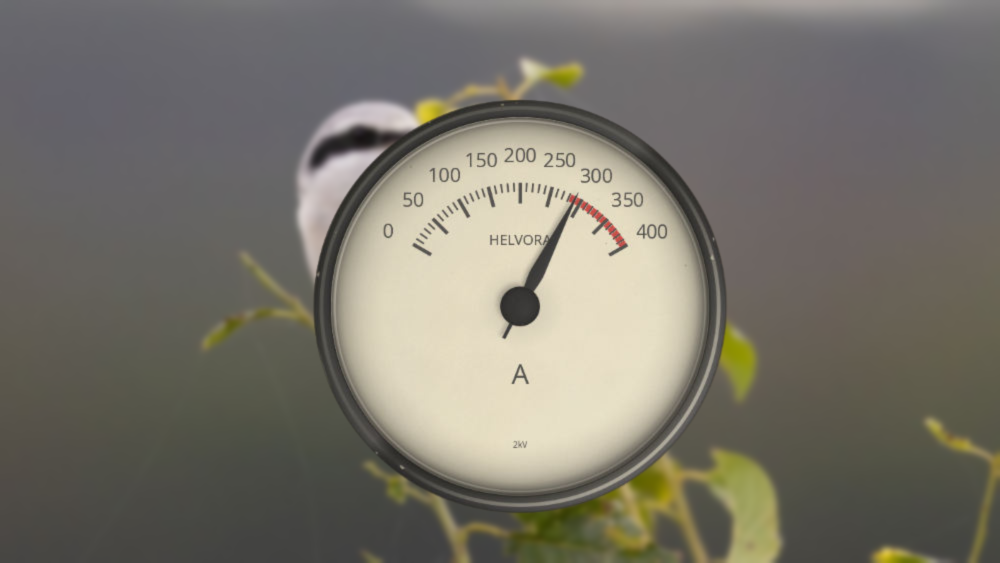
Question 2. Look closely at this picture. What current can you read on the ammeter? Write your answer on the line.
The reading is 290 A
